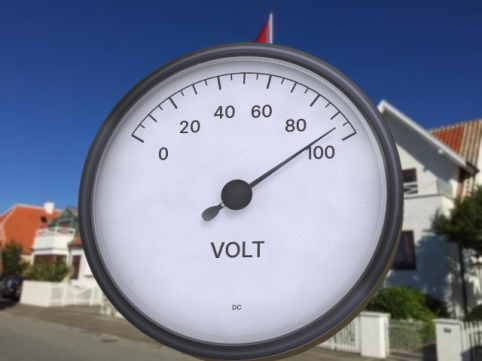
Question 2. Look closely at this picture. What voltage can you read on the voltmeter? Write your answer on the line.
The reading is 95 V
